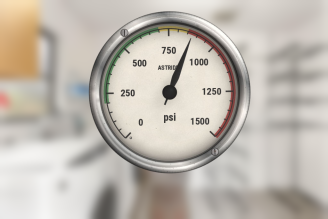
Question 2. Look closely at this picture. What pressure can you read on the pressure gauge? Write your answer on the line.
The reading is 875 psi
